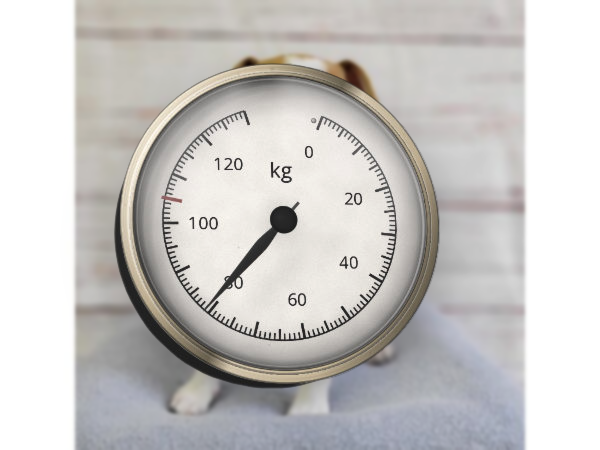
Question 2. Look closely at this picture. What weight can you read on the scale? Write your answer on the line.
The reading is 81 kg
